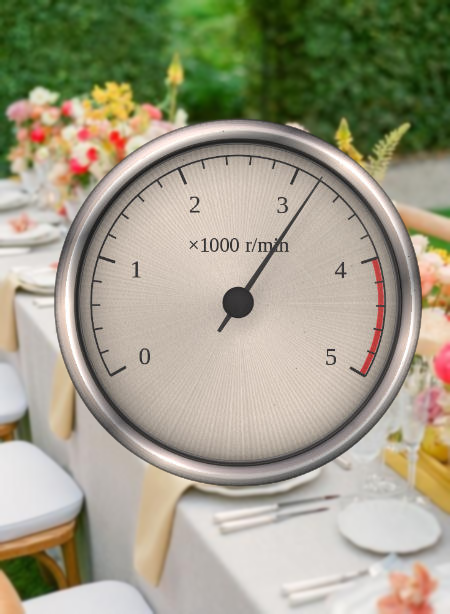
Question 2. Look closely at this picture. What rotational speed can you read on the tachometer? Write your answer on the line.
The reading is 3200 rpm
